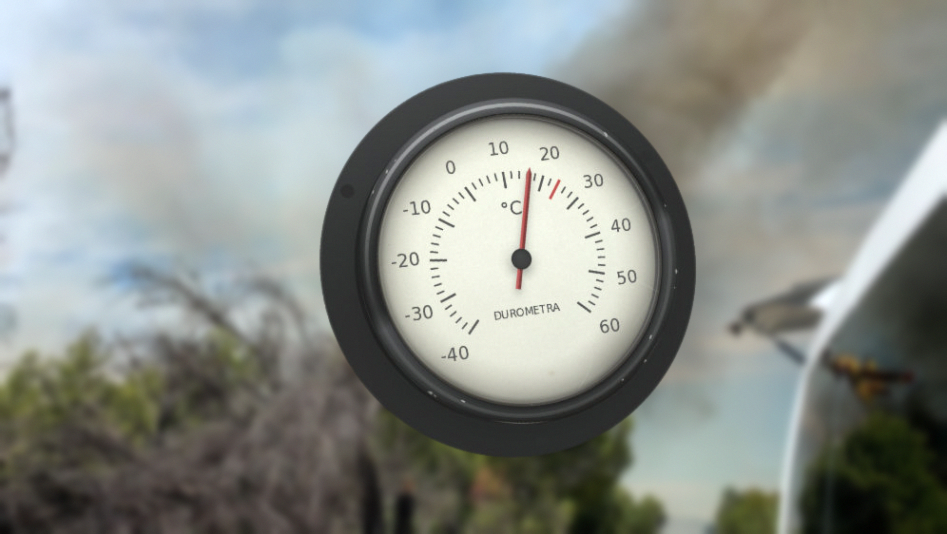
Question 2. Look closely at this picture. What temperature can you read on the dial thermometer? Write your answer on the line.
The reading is 16 °C
